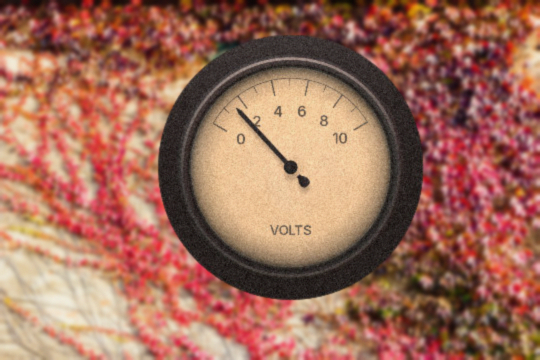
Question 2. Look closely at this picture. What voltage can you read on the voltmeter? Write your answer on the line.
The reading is 1.5 V
